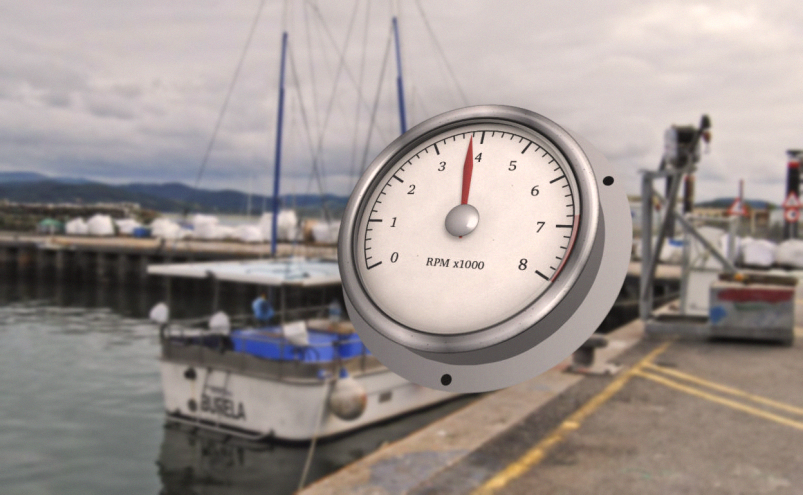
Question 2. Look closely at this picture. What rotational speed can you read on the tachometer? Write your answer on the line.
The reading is 3800 rpm
